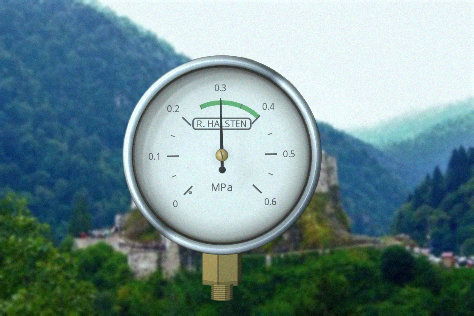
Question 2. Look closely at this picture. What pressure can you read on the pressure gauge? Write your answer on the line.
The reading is 0.3 MPa
